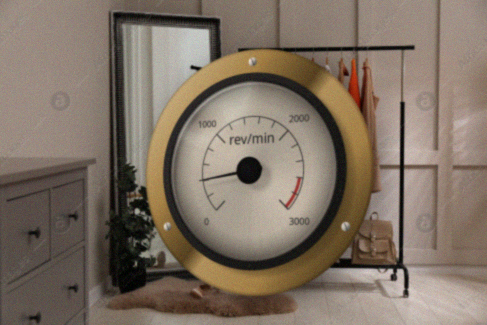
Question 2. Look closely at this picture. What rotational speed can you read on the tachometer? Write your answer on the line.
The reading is 400 rpm
